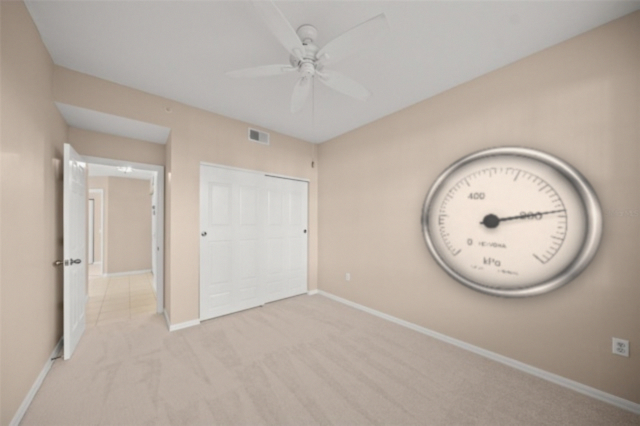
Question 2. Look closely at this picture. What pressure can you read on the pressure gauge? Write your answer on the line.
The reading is 800 kPa
